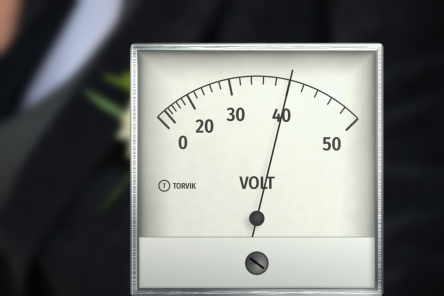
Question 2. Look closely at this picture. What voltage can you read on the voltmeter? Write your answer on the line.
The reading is 40 V
